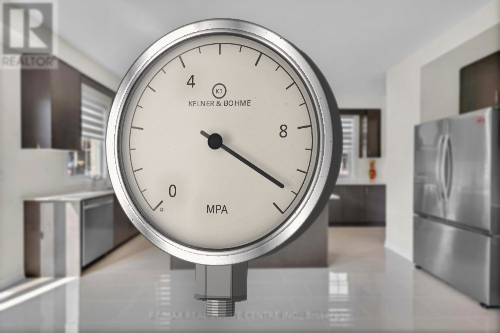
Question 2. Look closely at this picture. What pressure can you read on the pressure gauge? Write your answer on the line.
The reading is 9.5 MPa
